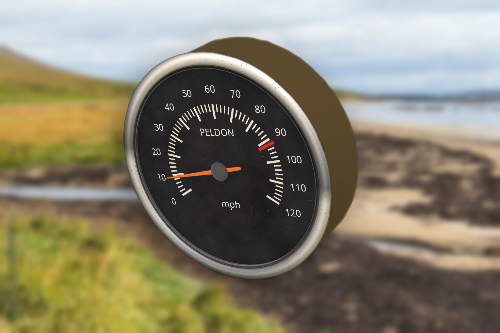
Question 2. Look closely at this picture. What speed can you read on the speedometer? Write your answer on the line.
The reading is 10 mph
